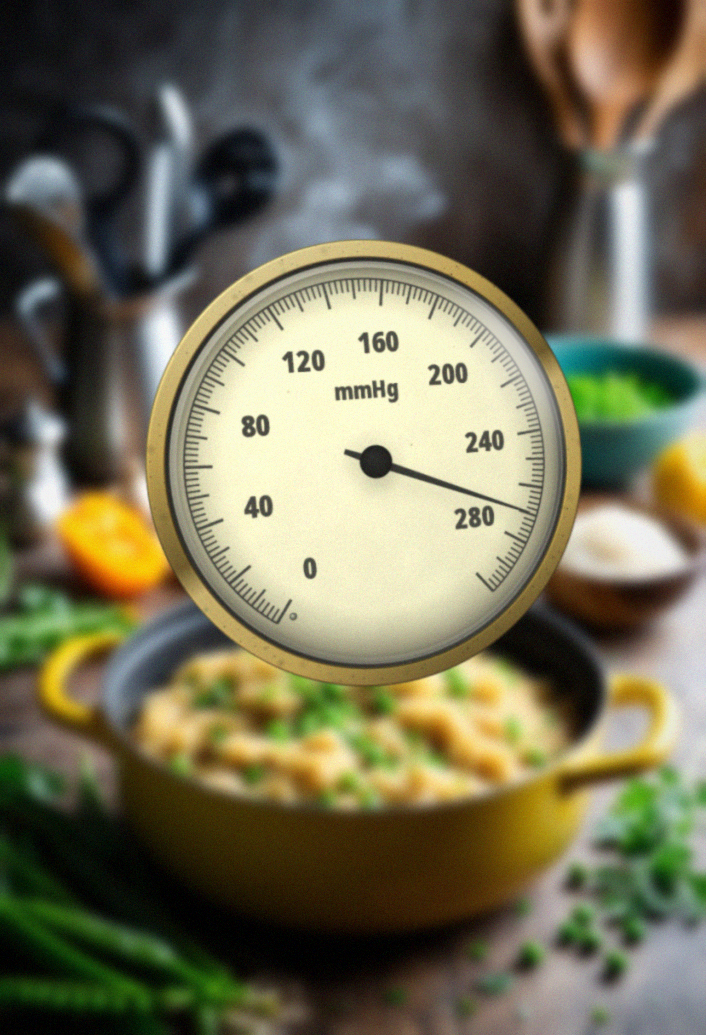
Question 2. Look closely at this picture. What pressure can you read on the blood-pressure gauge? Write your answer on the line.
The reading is 270 mmHg
